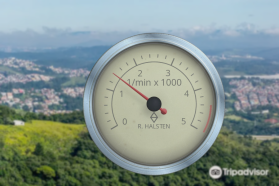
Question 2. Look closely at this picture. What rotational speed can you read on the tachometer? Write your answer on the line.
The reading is 1400 rpm
